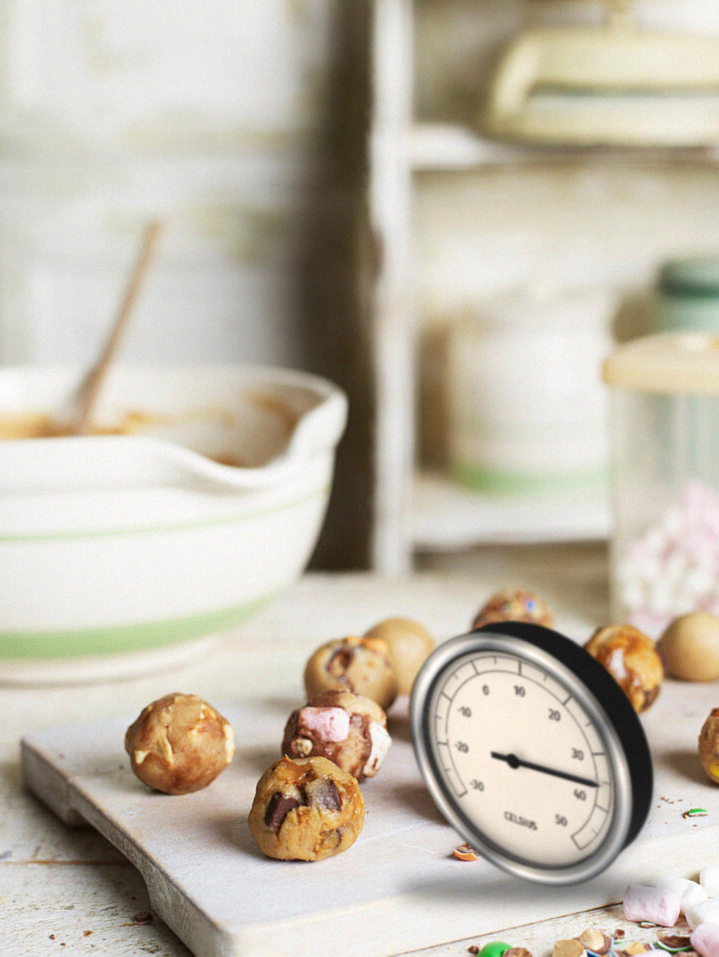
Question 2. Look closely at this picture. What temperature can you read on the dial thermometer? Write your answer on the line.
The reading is 35 °C
